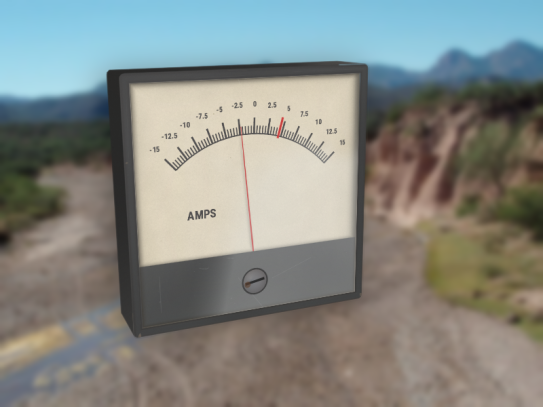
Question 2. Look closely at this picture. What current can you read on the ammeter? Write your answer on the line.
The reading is -2.5 A
